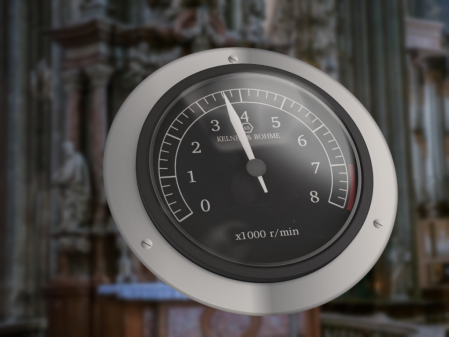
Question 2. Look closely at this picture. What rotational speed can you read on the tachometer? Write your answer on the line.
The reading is 3600 rpm
